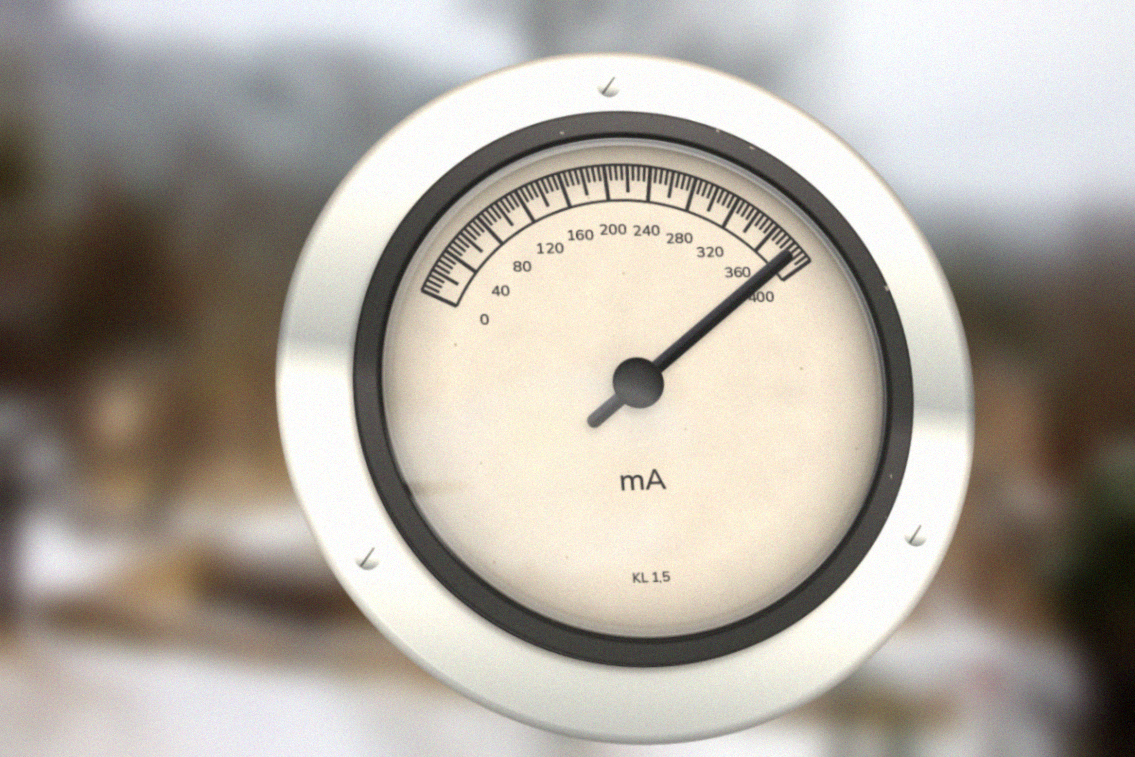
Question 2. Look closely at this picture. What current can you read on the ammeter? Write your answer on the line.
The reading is 385 mA
